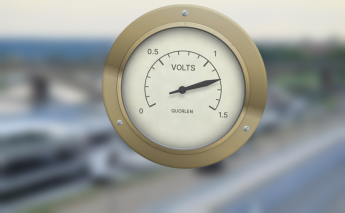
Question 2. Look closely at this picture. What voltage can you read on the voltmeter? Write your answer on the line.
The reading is 1.2 V
